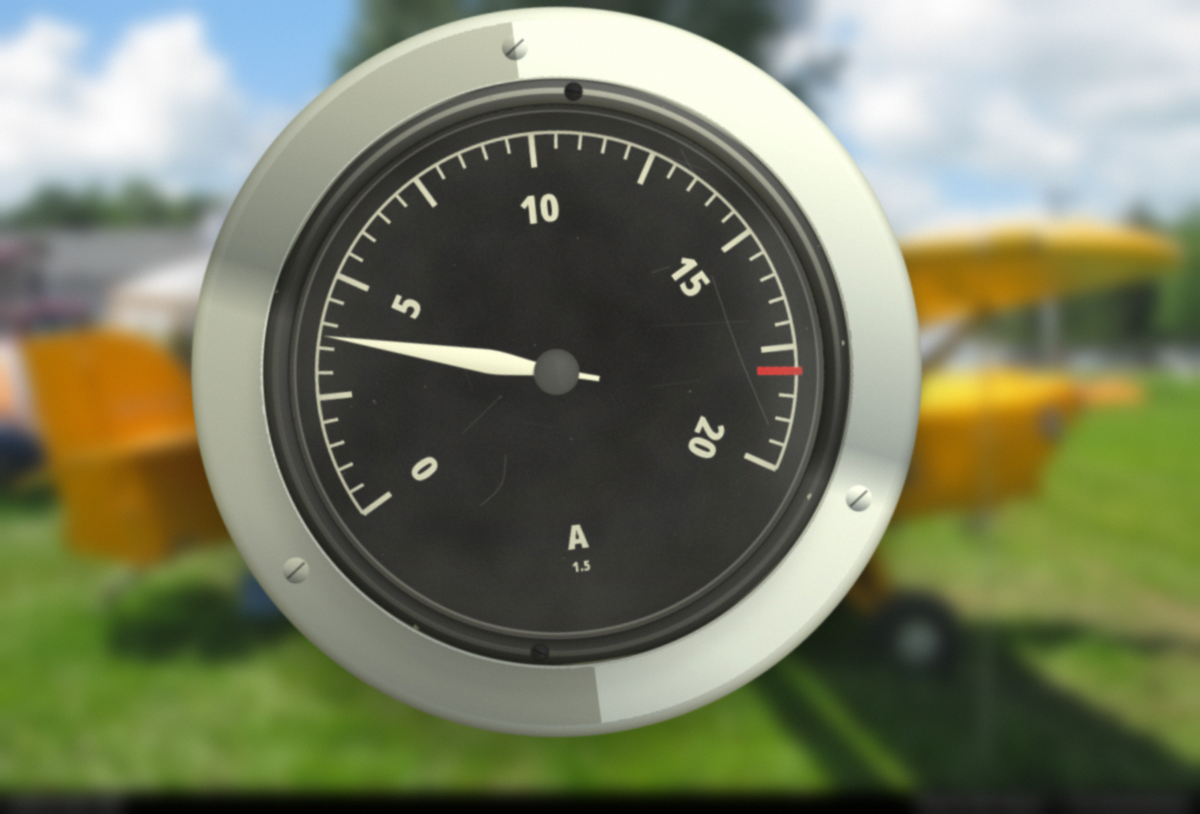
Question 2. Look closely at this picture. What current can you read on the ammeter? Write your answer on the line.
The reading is 3.75 A
